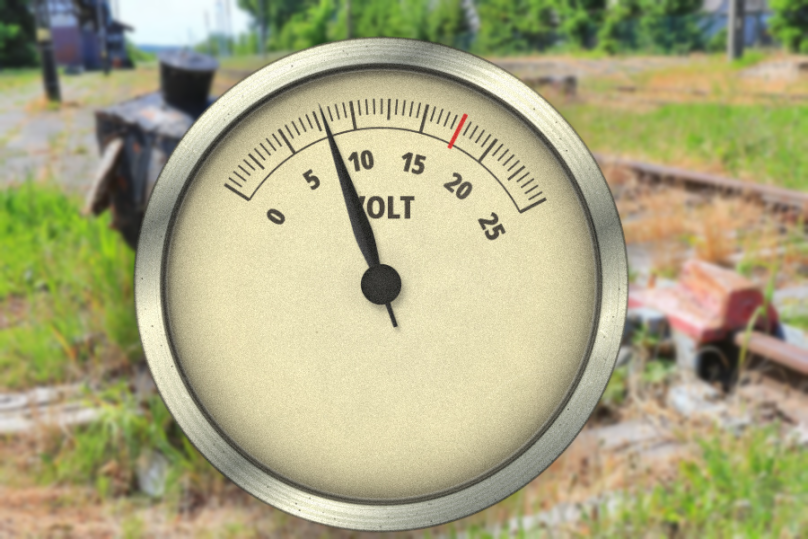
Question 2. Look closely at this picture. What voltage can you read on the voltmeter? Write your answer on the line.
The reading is 8 V
